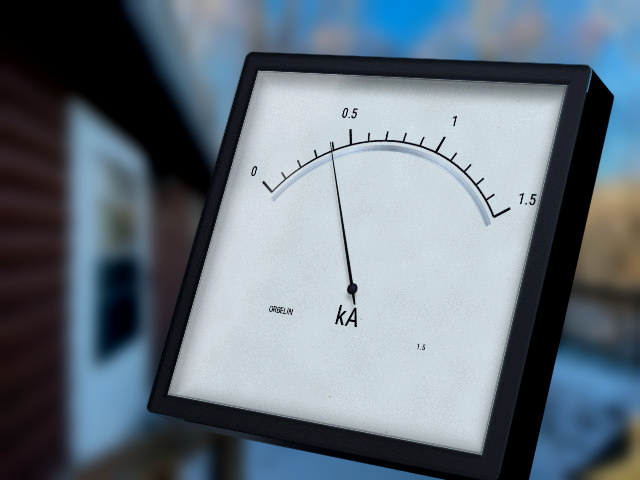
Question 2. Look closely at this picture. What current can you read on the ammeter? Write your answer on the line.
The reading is 0.4 kA
